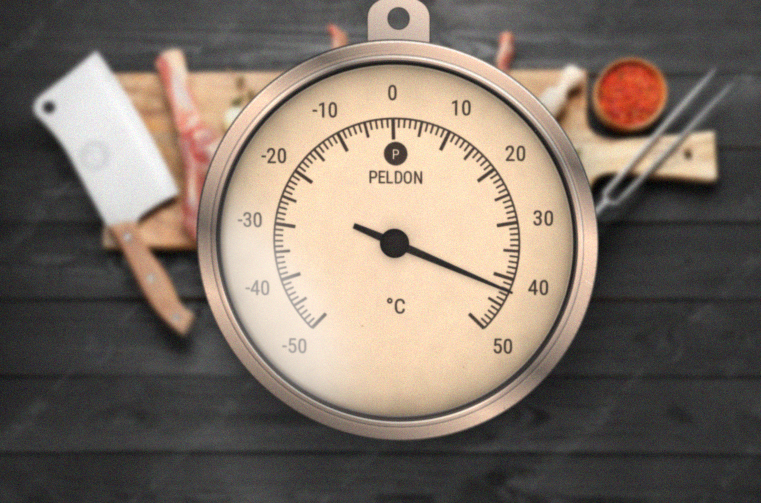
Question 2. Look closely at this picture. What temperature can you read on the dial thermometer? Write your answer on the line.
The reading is 42 °C
